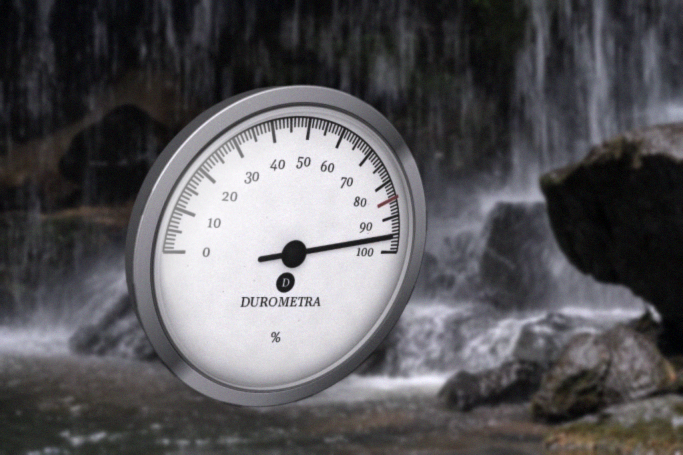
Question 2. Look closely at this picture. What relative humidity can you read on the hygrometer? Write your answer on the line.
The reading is 95 %
